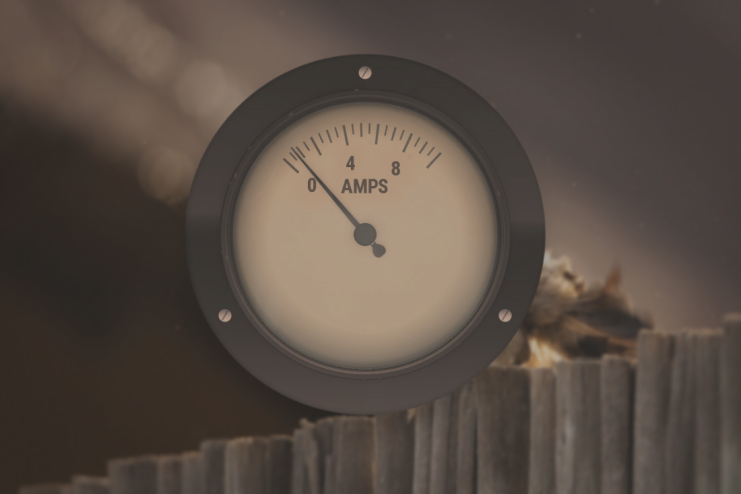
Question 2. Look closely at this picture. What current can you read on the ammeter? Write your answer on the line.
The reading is 0.75 A
